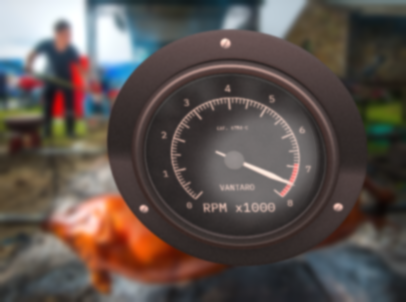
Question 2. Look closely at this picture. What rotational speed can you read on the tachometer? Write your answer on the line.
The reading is 7500 rpm
